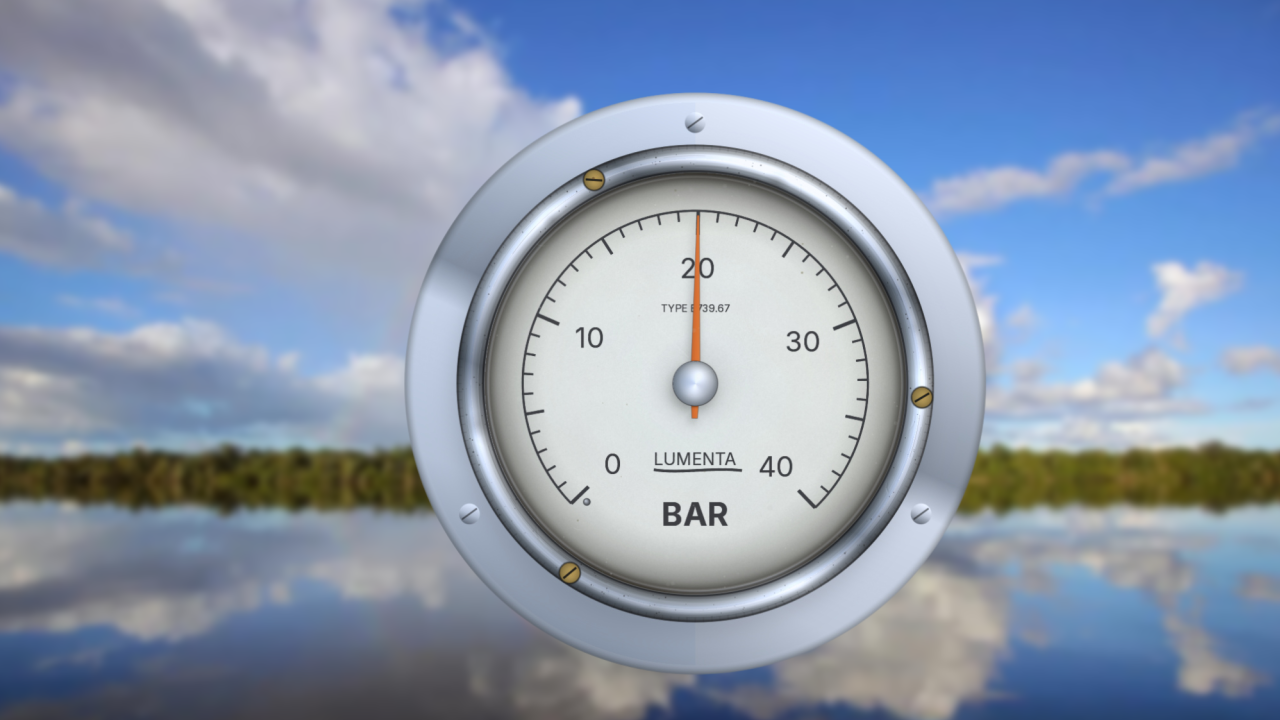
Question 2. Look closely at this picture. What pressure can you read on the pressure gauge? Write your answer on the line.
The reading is 20 bar
